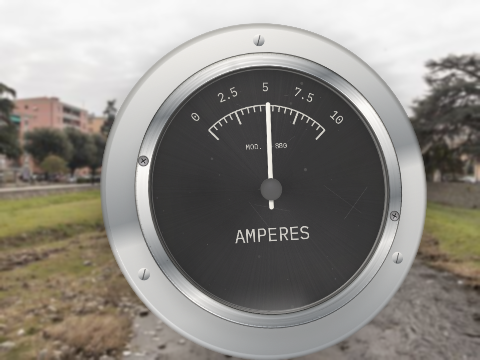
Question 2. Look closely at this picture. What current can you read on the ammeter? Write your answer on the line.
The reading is 5 A
